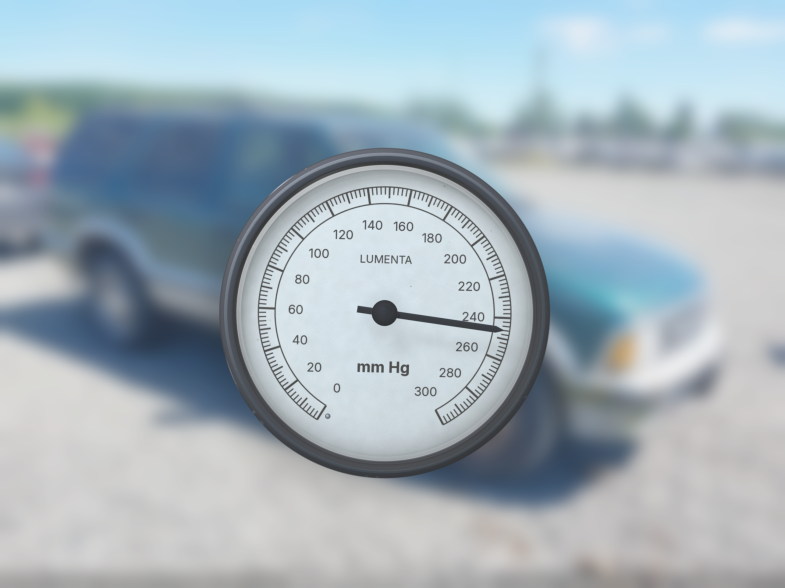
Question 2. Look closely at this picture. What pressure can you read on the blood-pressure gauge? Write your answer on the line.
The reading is 246 mmHg
